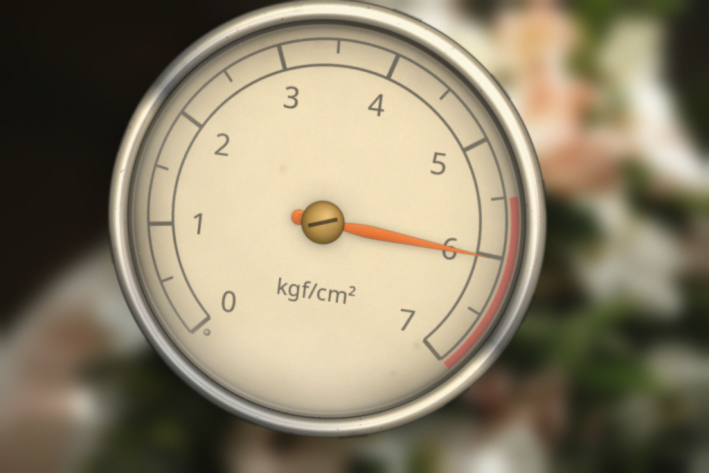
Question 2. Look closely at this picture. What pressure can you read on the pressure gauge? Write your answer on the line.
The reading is 6 kg/cm²
